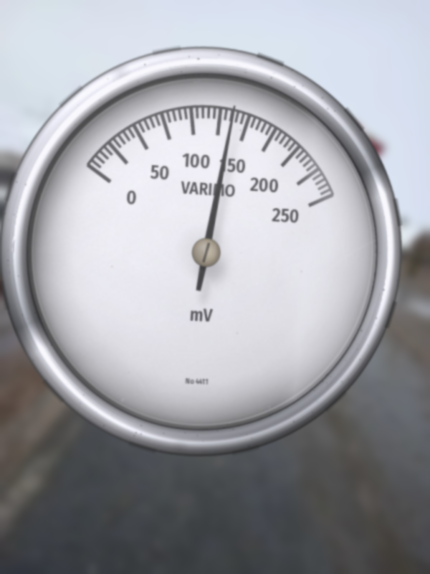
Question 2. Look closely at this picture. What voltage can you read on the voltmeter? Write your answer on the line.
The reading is 135 mV
